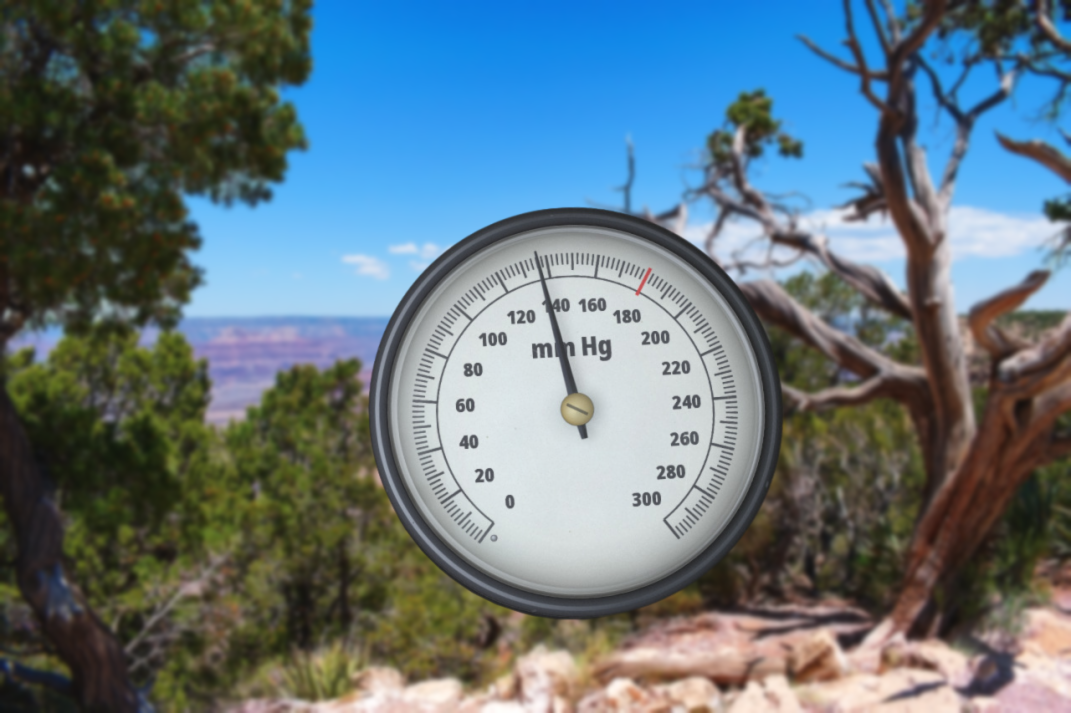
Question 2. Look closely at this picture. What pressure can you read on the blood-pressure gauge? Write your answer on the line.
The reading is 136 mmHg
